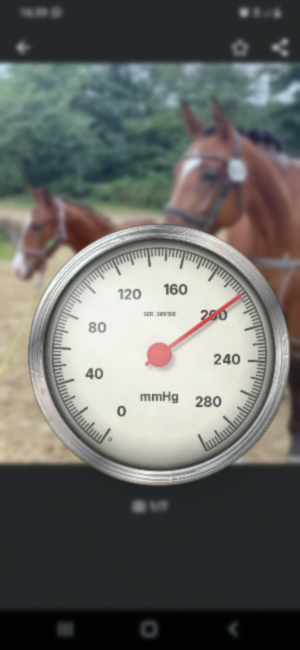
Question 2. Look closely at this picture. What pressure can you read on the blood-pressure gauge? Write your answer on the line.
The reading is 200 mmHg
